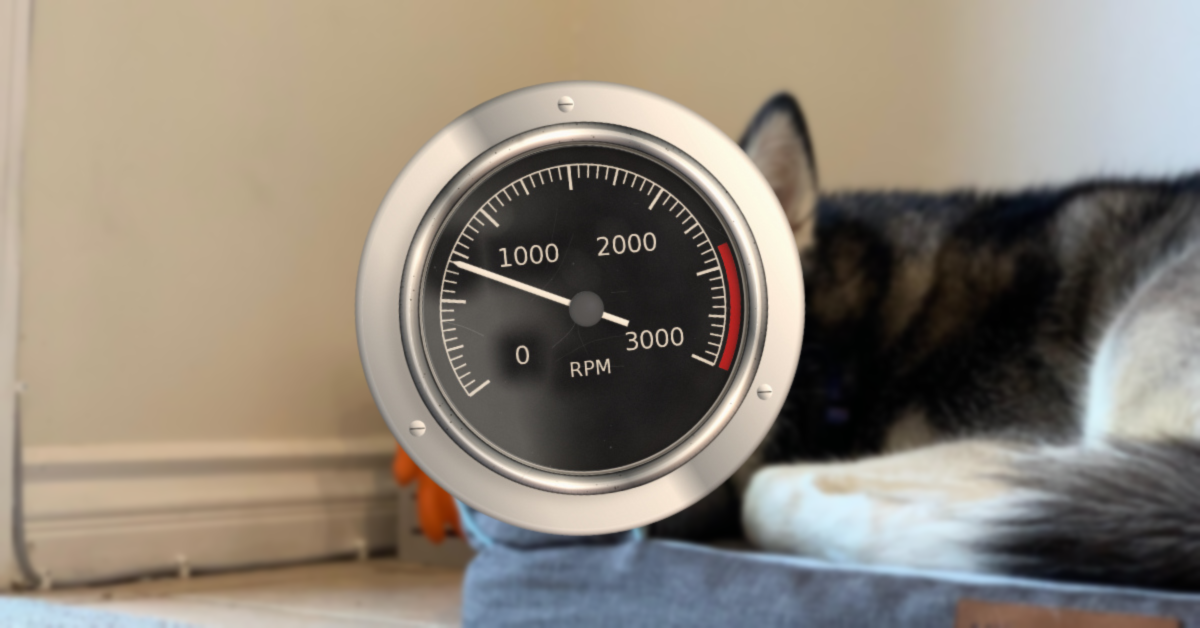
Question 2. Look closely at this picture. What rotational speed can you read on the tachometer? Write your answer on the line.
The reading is 700 rpm
